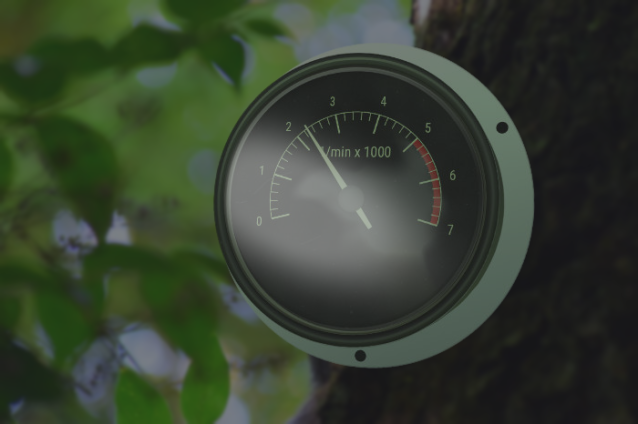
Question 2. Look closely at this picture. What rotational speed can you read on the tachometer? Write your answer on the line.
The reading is 2300 rpm
